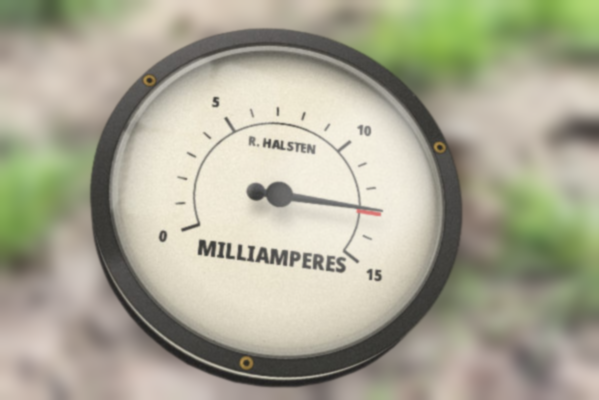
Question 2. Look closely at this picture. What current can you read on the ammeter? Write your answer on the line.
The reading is 13 mA
